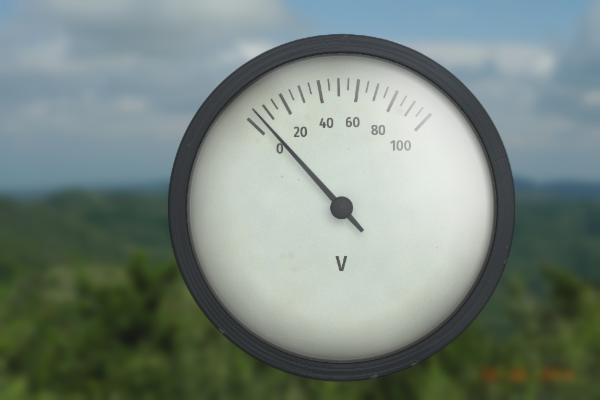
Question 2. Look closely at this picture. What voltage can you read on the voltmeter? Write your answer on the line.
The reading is 5 V
